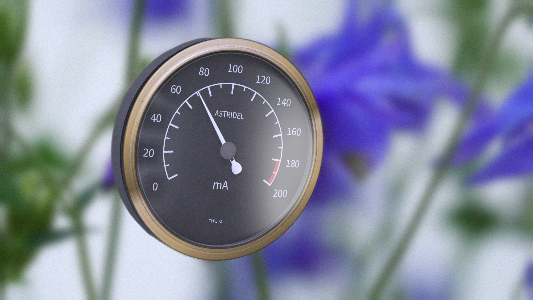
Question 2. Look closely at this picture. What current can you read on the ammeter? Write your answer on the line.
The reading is 70 mA
